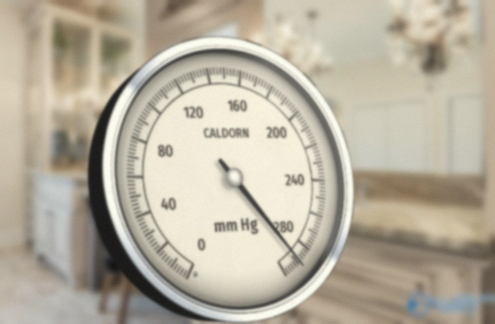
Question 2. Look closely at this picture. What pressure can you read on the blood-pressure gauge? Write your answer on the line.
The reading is 290 mmHg
